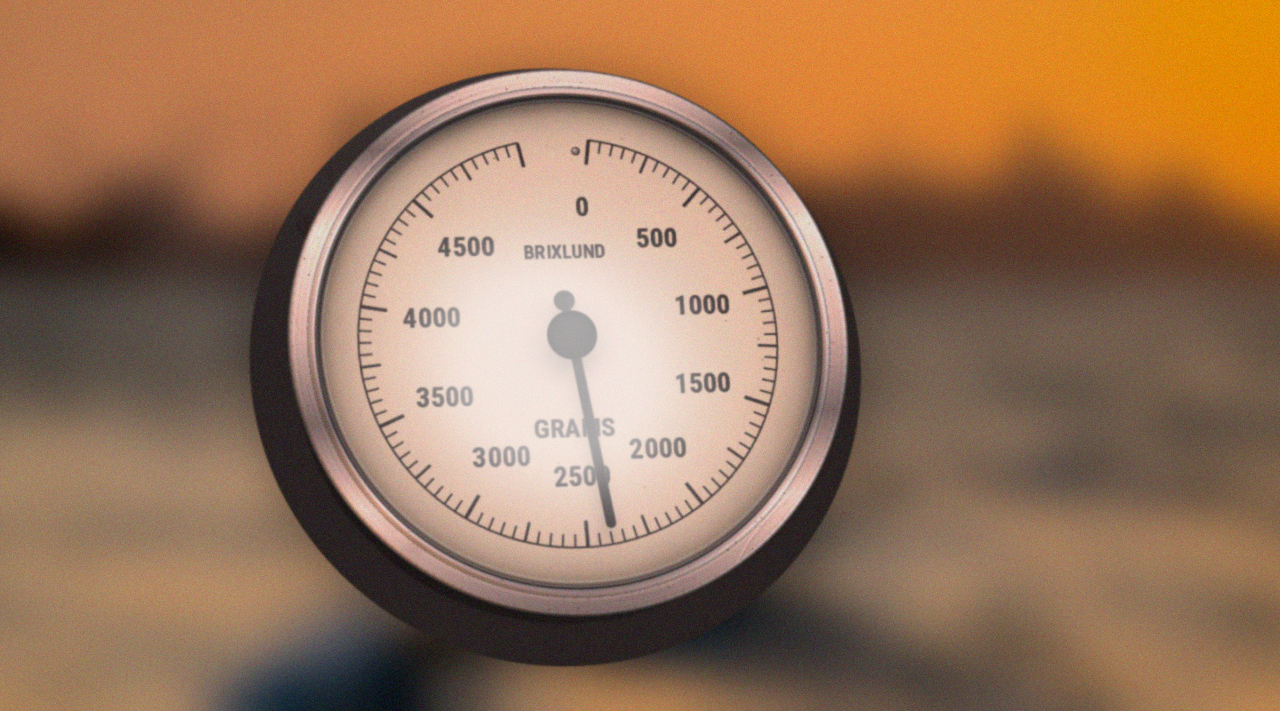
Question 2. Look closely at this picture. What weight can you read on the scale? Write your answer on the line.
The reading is 2400 g
